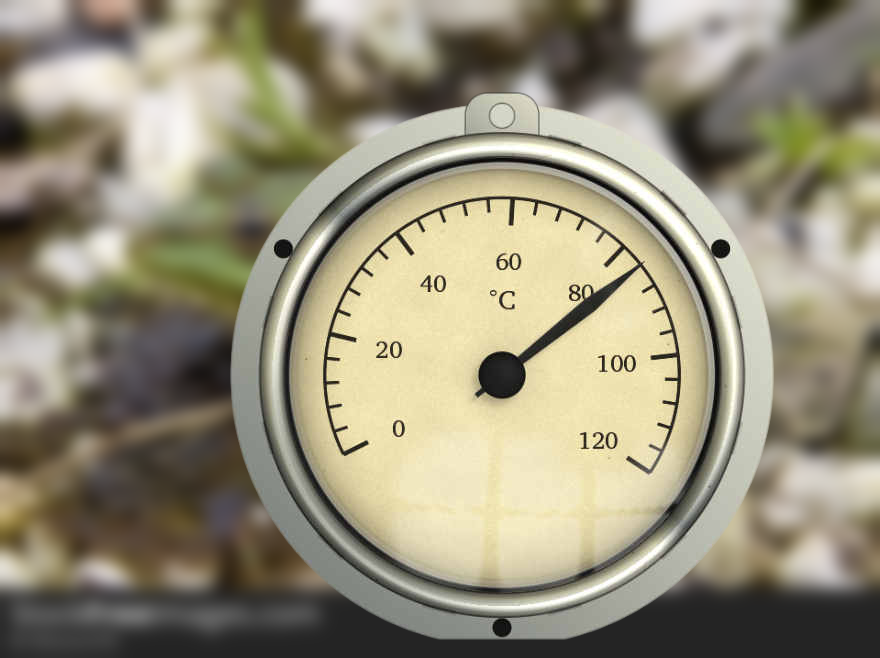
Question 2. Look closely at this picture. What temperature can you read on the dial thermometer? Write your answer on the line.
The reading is 84 °C
